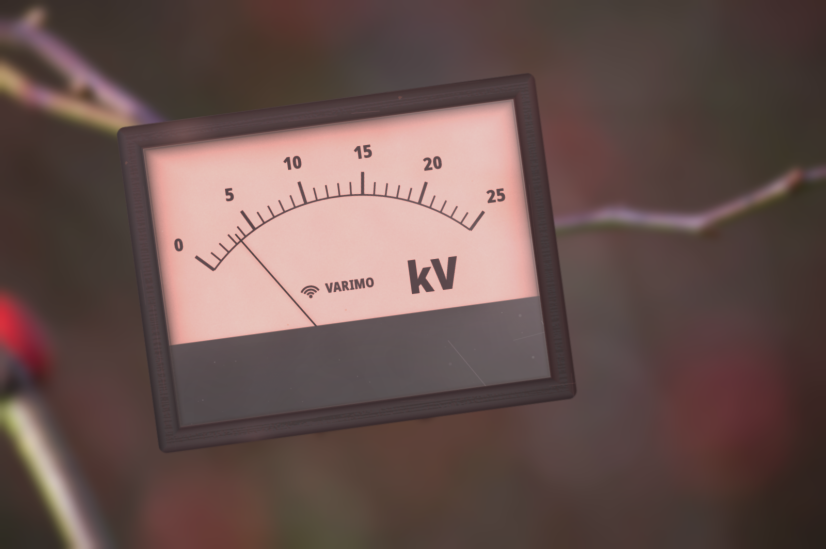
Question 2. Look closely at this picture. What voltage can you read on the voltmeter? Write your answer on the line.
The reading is 3.5 kV
